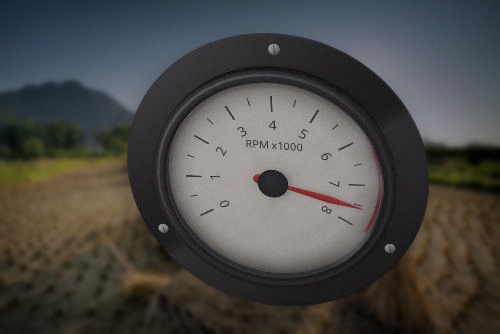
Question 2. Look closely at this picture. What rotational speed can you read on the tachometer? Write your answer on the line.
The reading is 7500 rpm
